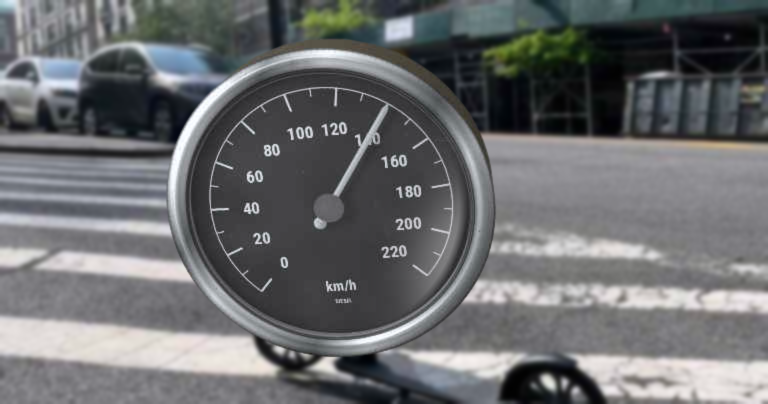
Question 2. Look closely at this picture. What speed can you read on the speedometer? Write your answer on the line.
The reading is 140 km/h
